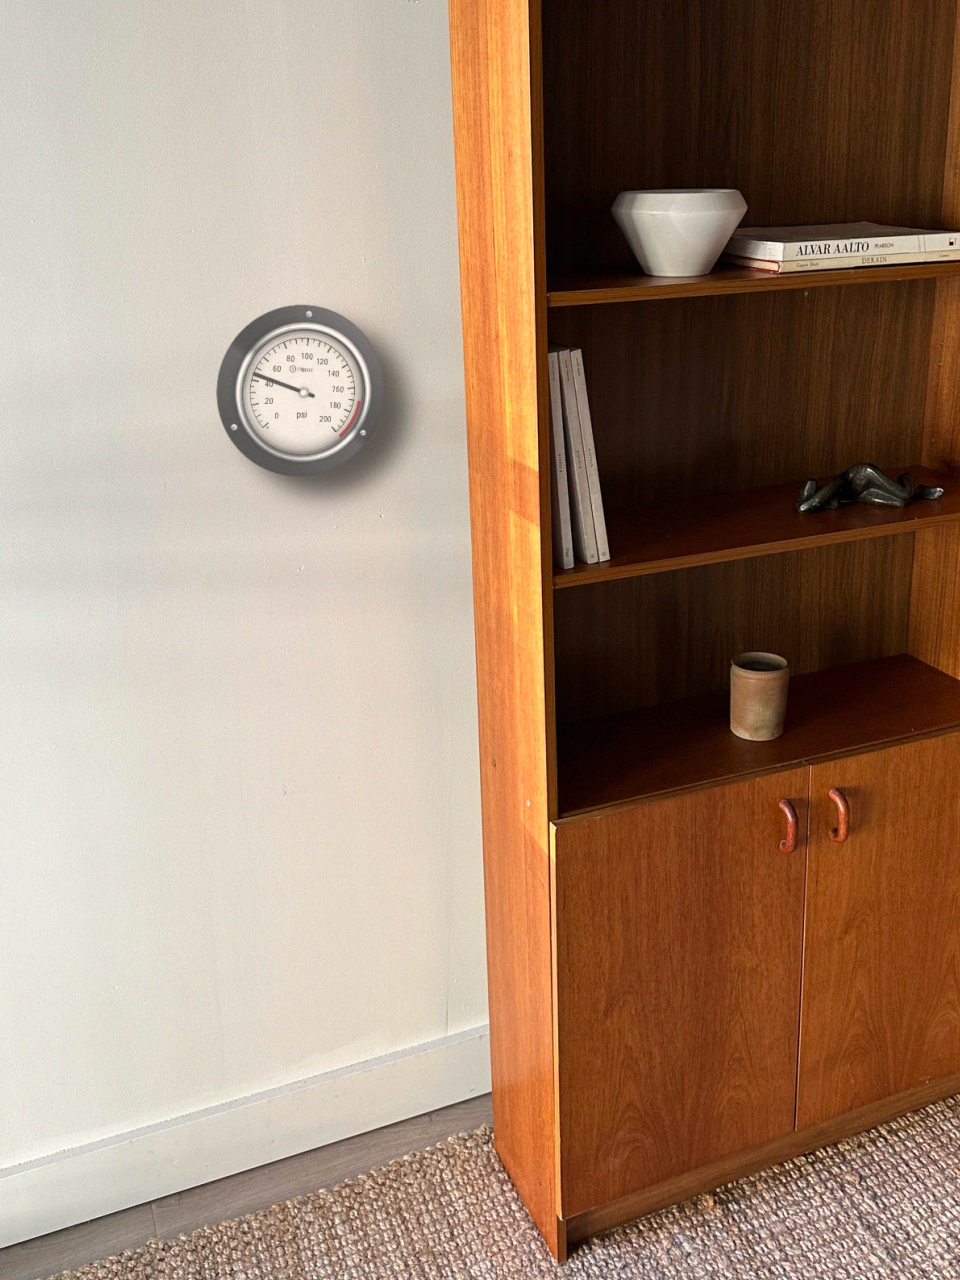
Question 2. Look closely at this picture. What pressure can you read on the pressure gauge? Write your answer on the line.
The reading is 45 psi
